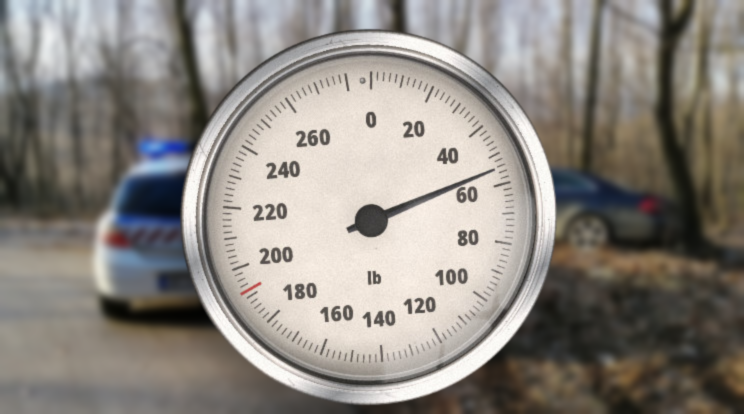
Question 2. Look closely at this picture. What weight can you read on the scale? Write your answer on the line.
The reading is 54 lb
